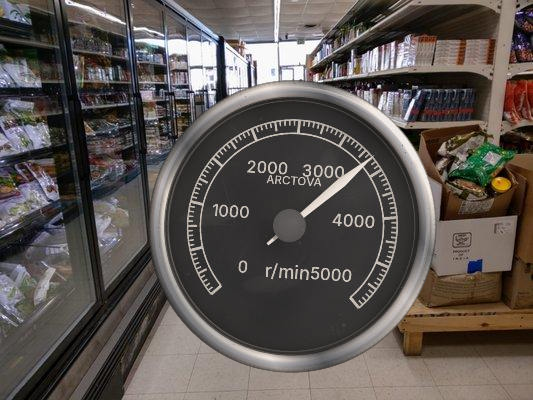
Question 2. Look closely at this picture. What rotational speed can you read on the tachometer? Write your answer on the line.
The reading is 3350 rpm
